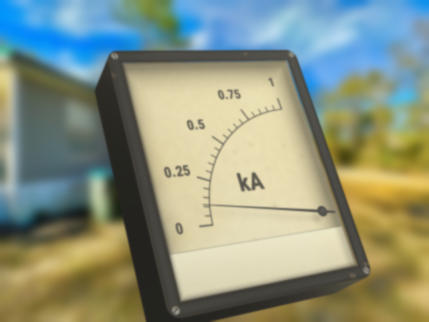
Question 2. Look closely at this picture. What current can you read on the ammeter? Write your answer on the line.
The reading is 0.1 kA
